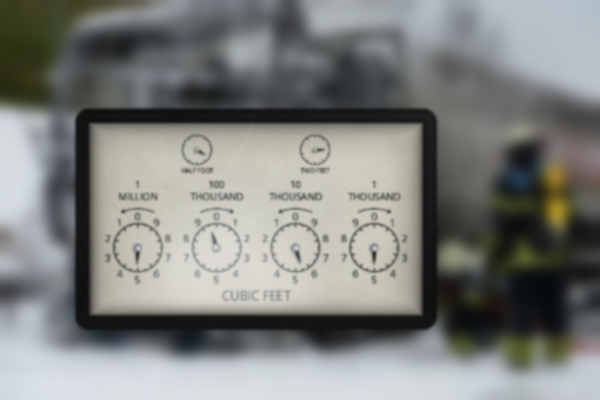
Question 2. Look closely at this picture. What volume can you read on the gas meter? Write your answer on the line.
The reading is 495500 ft³
